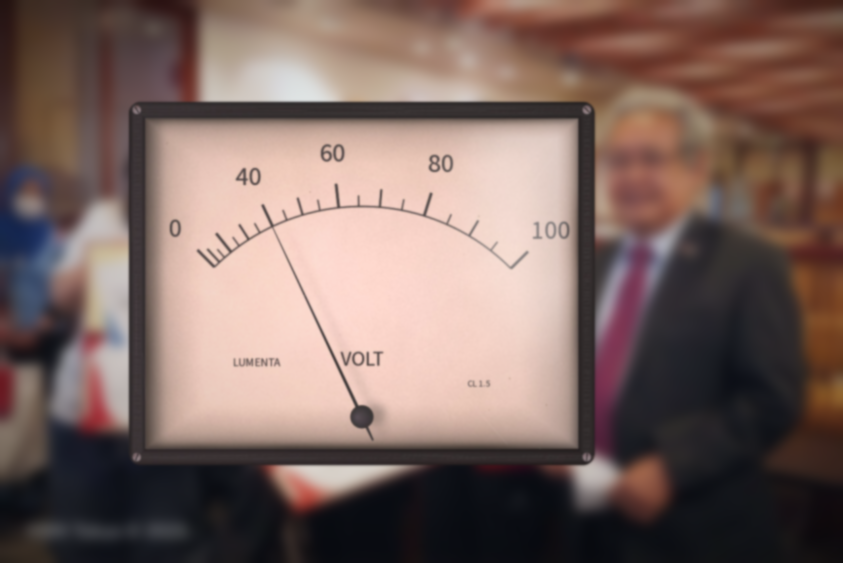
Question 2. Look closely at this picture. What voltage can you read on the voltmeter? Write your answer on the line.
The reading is 40 V
